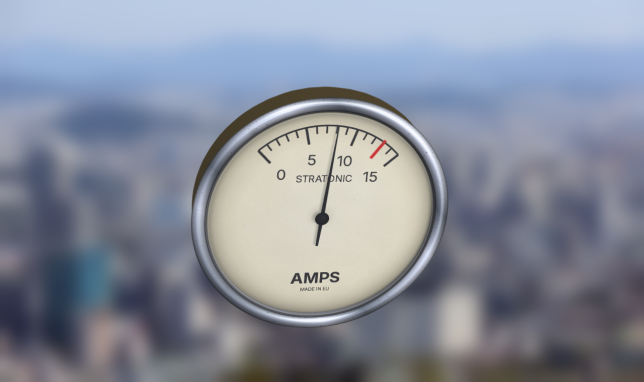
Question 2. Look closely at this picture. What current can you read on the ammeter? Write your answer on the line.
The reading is 8 A
